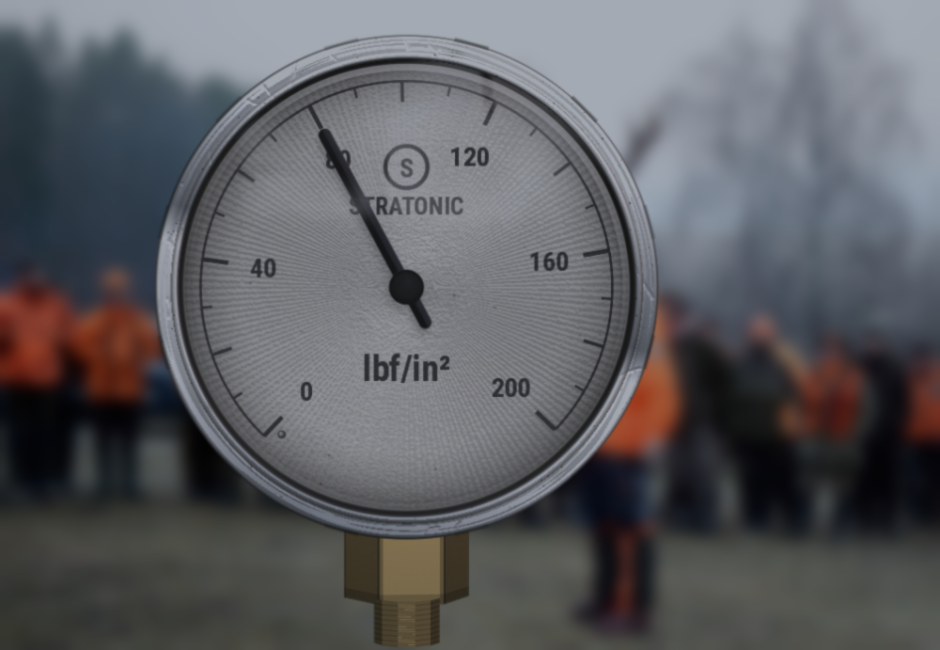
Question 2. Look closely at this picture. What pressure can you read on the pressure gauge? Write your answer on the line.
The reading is 80 psi
